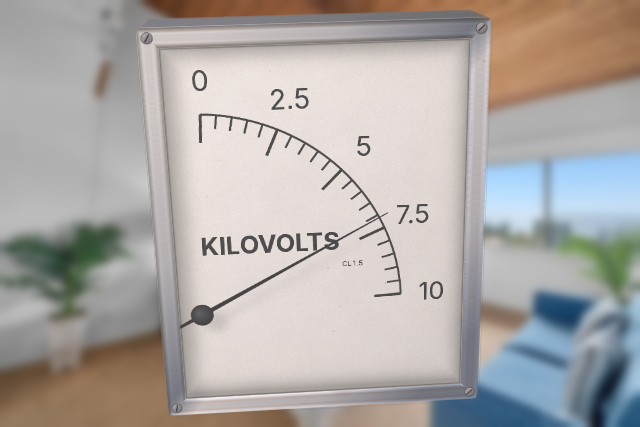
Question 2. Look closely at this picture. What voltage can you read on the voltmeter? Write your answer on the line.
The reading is 7 kV
